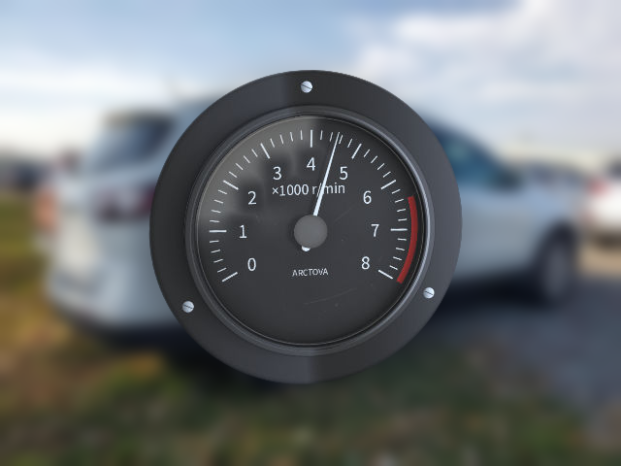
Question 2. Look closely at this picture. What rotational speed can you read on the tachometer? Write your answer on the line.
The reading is 4500 rpm
